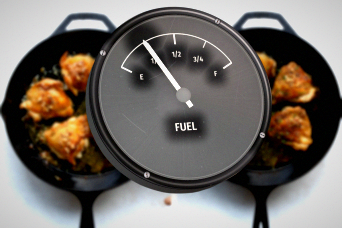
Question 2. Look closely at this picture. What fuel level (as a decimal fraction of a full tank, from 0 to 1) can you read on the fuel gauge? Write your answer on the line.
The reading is 0.25
